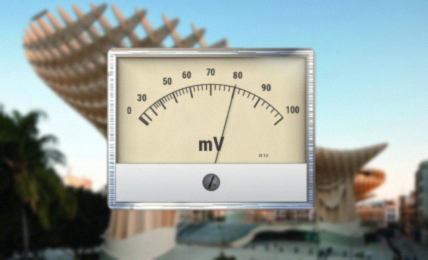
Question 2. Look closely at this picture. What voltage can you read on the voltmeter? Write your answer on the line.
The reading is 80 mV
